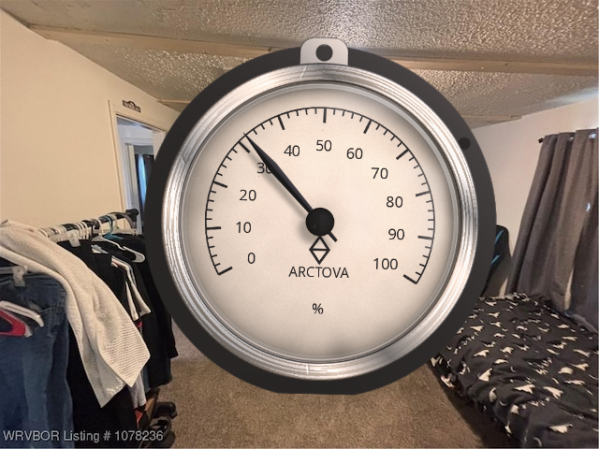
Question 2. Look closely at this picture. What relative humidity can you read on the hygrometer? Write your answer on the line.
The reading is 32 %
